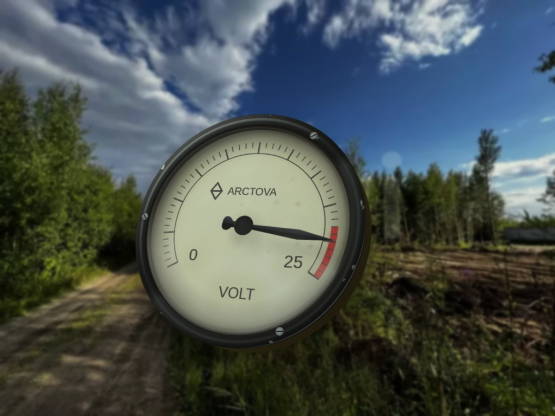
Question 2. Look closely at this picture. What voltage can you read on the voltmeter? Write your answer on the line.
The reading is 22.5 V
